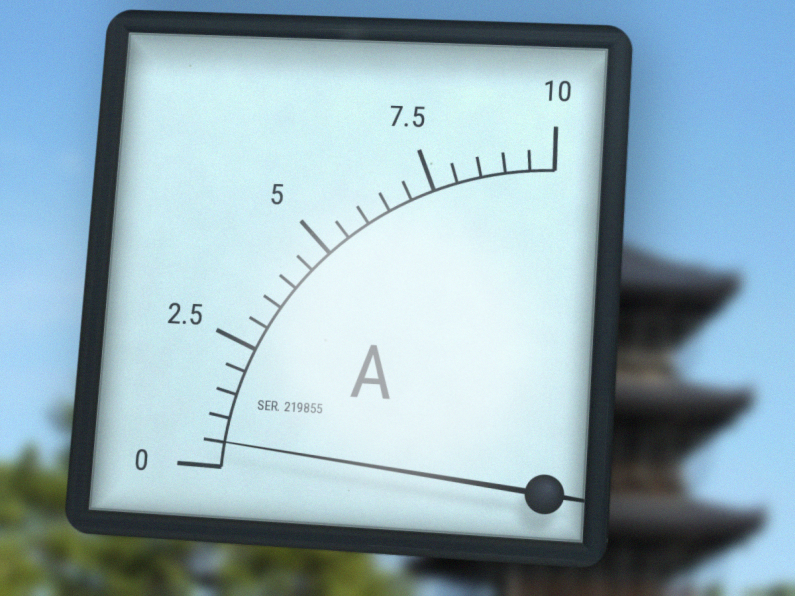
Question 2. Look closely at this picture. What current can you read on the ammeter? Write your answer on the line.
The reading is 0.5 A
